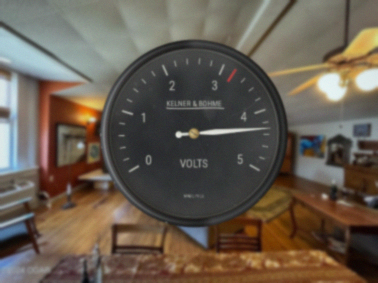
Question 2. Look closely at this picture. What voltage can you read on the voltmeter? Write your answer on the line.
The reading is 4.3 V
